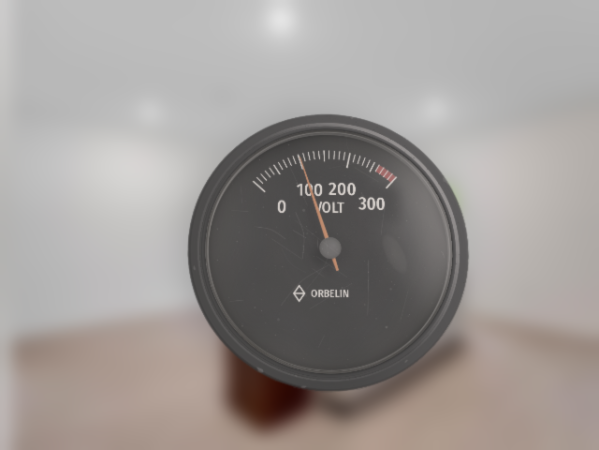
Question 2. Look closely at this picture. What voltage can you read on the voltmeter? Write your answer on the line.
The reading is 100 V
